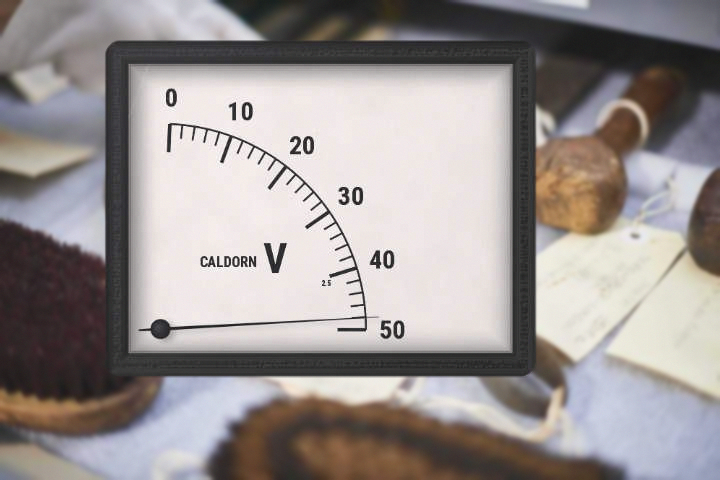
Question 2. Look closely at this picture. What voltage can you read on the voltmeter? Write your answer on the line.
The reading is 48 V
